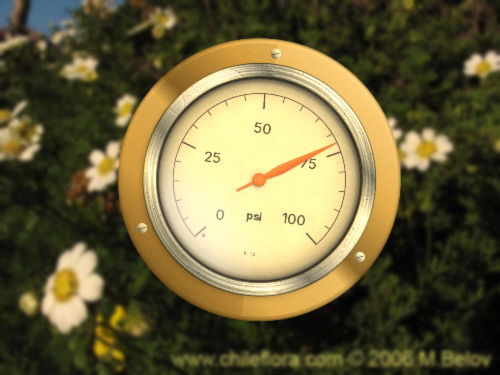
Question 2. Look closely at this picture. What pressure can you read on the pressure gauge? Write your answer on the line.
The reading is 72.5 psi
